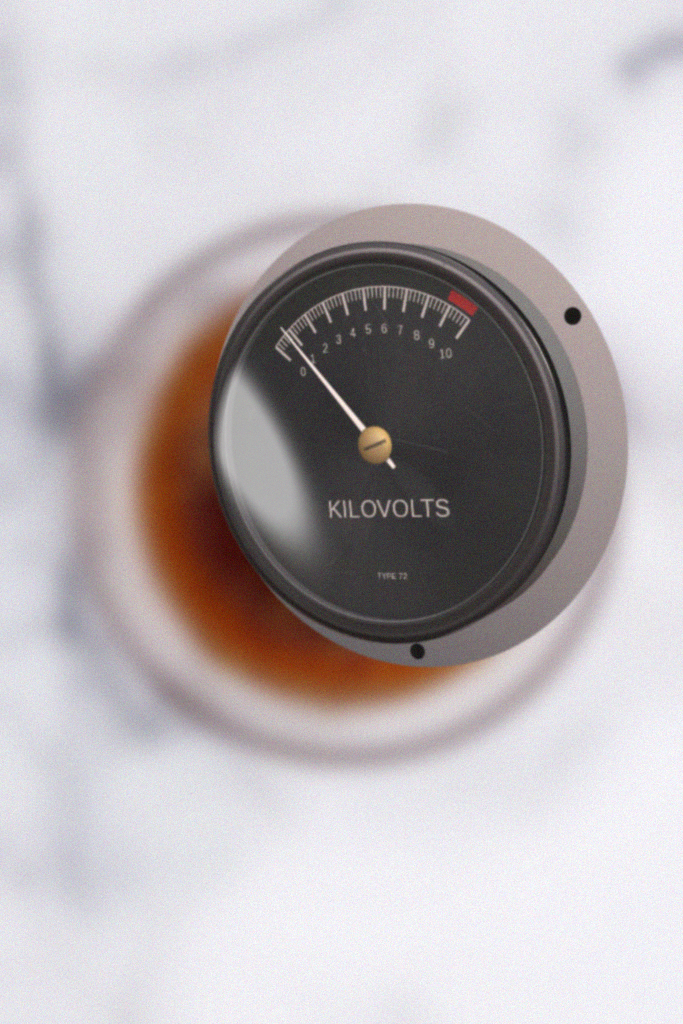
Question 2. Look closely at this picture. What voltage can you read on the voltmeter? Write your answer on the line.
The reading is 1 kV
